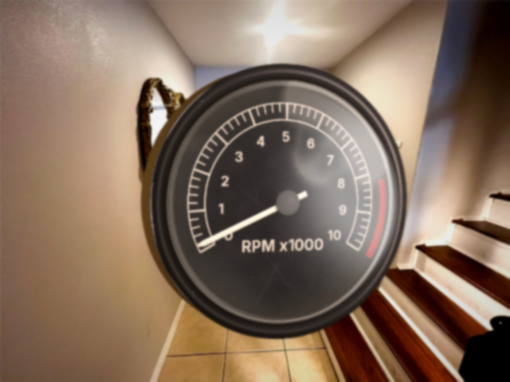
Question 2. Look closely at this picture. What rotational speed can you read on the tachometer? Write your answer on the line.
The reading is 200 rpm
